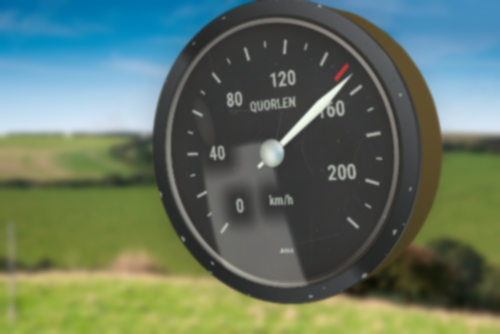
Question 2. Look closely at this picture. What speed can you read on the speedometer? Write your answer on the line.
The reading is 155 km/h
